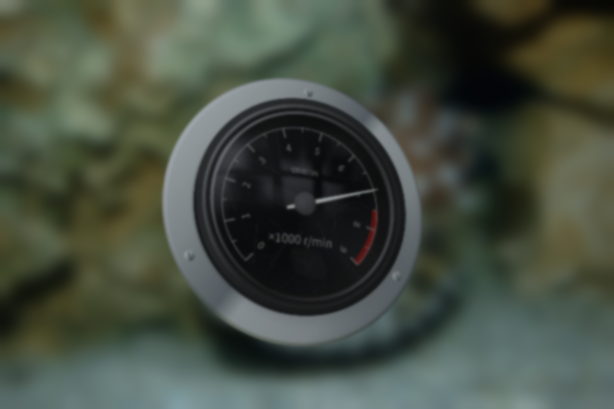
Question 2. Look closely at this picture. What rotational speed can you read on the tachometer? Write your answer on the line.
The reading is 7000 rpm
